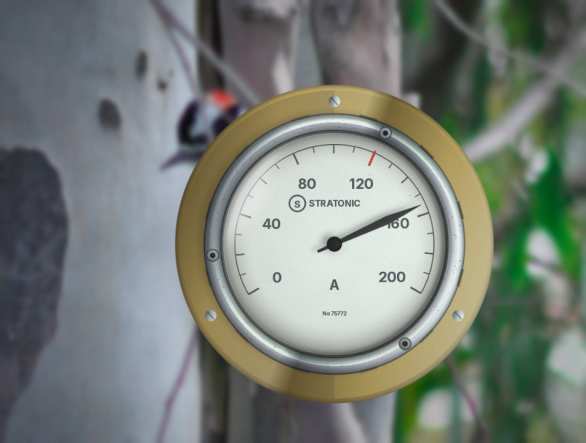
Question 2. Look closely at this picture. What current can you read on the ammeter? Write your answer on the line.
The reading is 155 A
